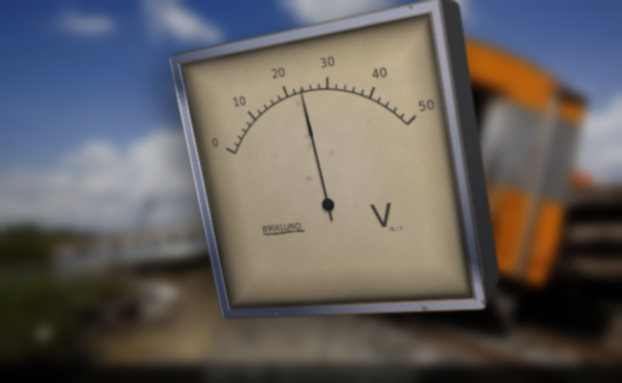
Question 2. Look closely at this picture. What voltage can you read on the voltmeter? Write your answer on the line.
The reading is 24 V
